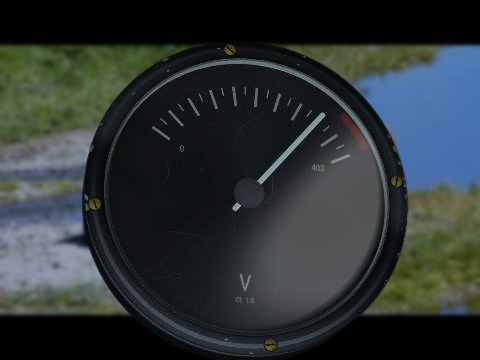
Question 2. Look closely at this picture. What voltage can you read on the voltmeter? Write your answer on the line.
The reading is 320 V
